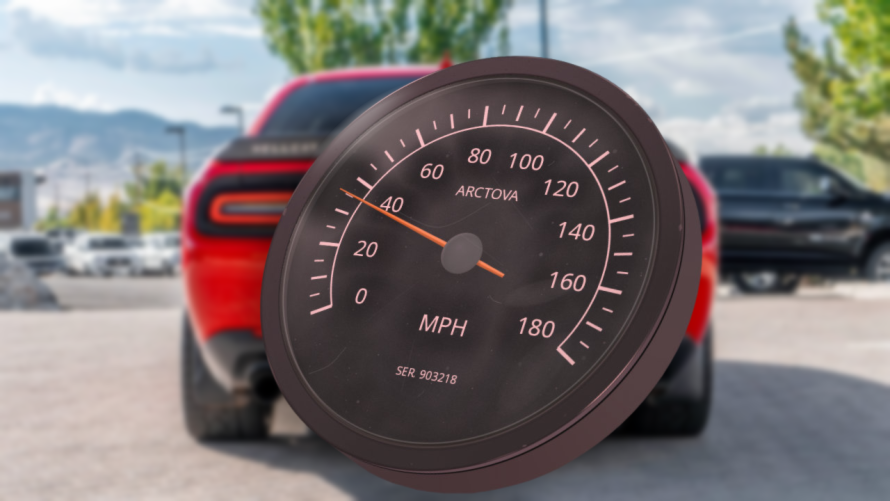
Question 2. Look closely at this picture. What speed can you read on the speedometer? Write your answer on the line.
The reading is 35 mph
